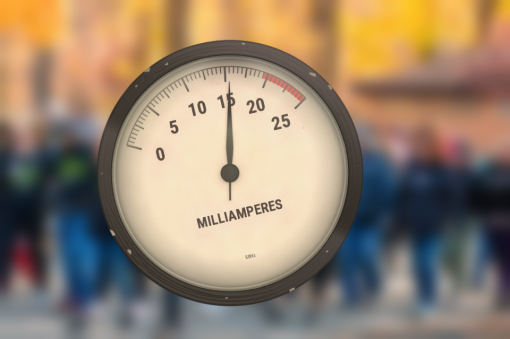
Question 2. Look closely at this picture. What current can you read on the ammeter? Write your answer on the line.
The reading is 15.5 mA
